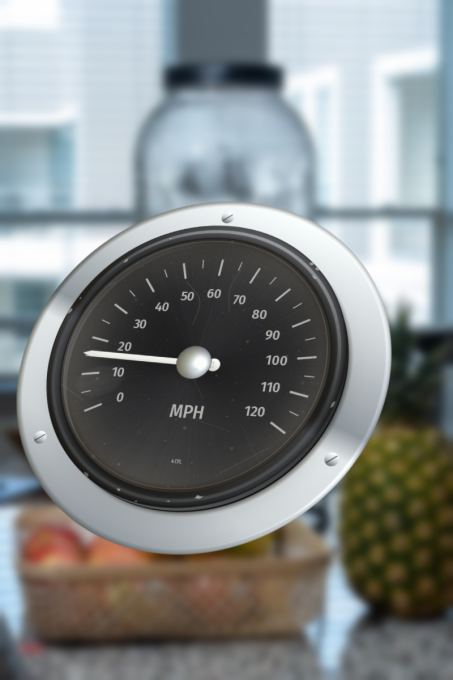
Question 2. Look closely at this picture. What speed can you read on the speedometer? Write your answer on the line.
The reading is 15 mph
